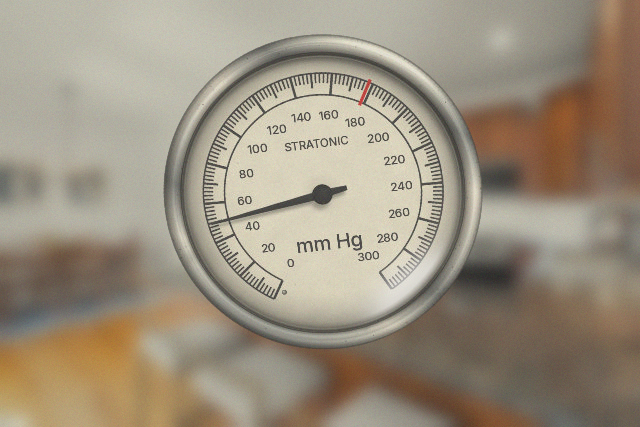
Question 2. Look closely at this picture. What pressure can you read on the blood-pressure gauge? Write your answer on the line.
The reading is 50 mmHg
